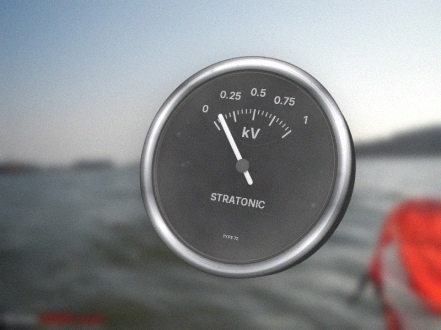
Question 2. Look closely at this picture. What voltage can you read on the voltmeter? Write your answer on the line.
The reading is 0.1 kV
